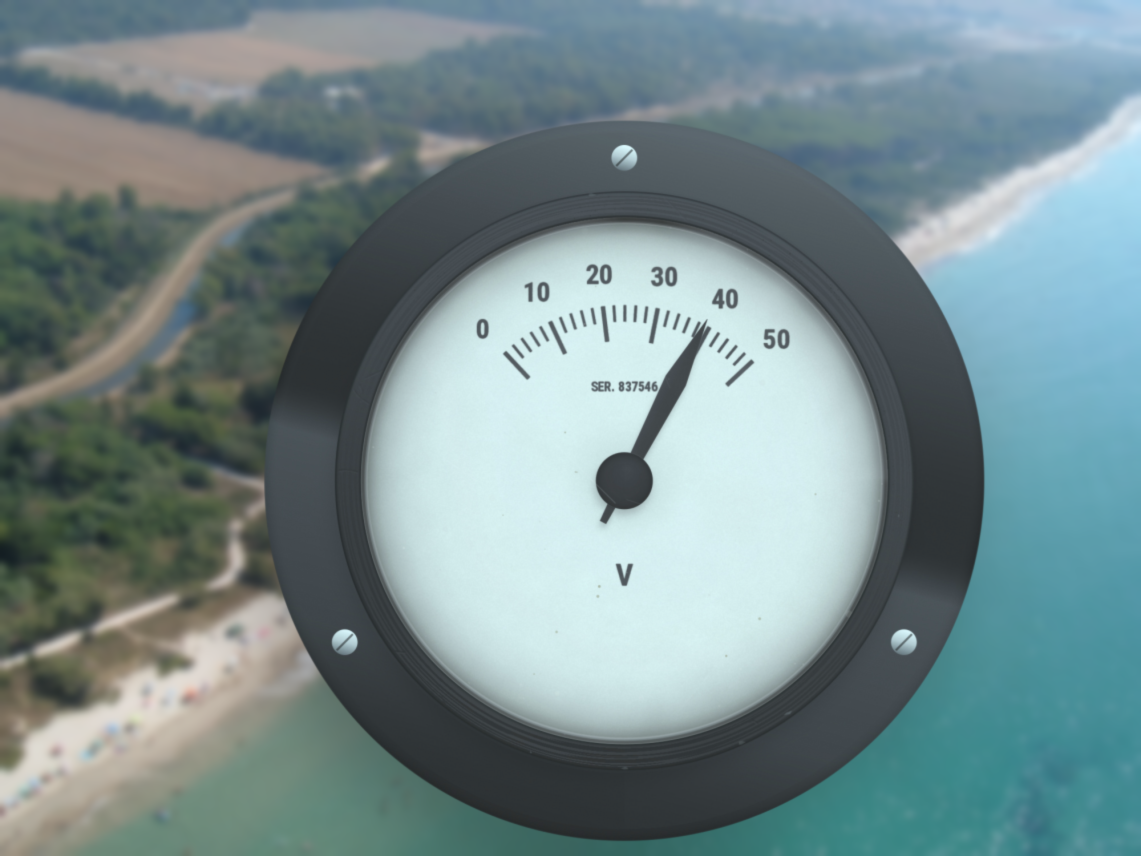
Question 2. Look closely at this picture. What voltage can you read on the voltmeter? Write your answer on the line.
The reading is 39 V
